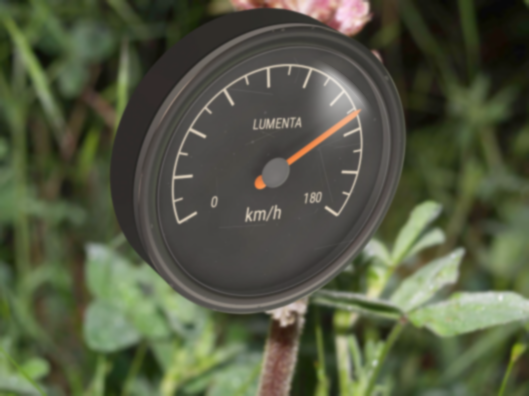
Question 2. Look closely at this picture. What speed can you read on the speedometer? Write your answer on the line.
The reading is 130 km/h
